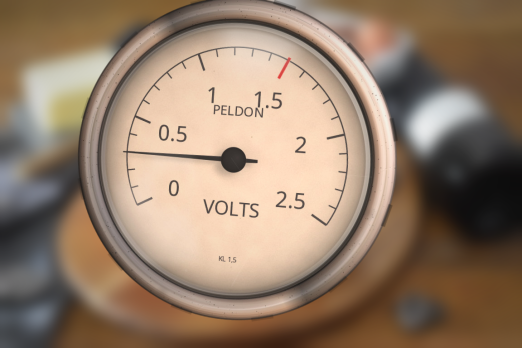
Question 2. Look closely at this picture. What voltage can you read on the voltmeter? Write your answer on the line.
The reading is 0.3 V
